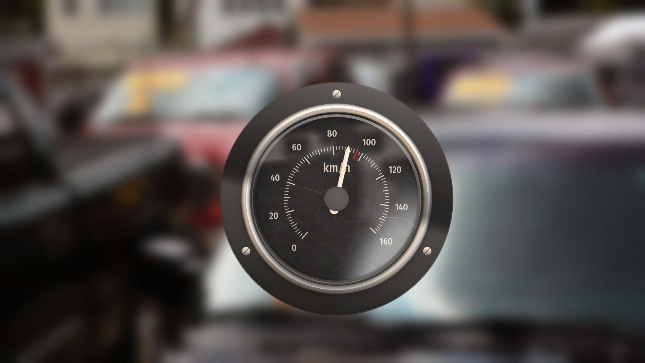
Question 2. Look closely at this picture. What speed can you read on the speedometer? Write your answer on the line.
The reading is 90 km/h
